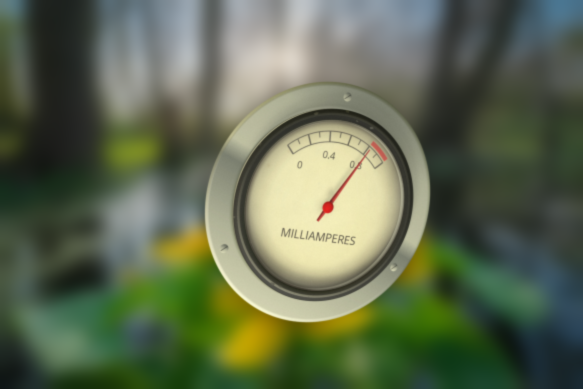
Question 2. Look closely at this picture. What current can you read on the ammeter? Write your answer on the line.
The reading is 0.8 mA
